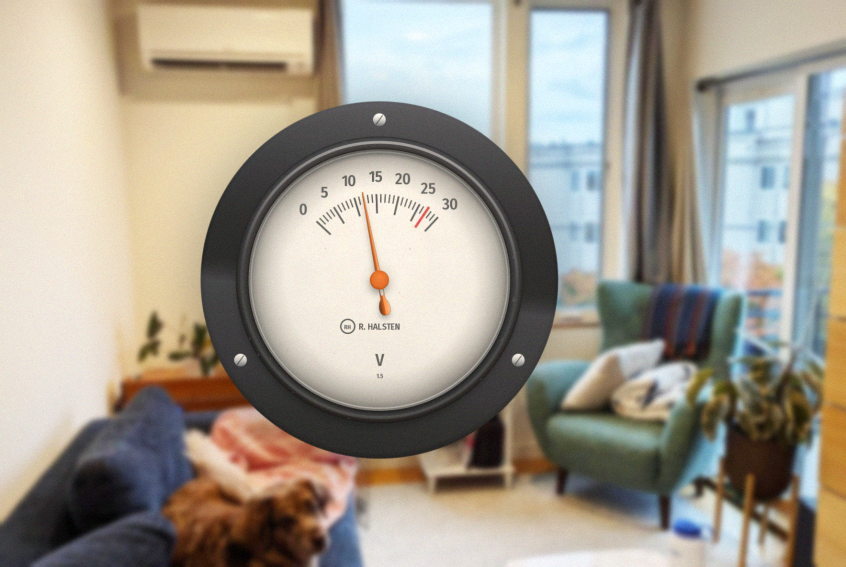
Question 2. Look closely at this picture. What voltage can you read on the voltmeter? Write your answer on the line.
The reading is 12 V
